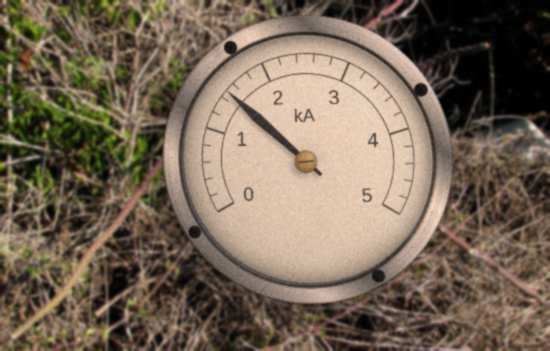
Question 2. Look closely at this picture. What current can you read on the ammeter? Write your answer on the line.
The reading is 1.5 kA
